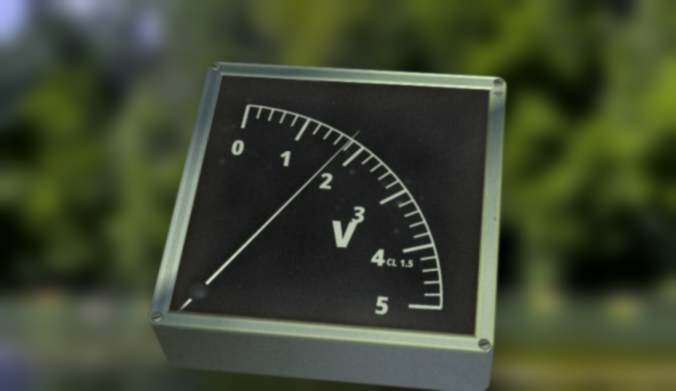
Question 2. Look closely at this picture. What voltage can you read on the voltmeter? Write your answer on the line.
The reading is 1.8 V
